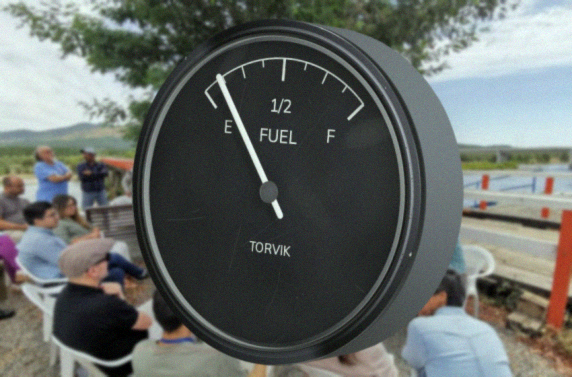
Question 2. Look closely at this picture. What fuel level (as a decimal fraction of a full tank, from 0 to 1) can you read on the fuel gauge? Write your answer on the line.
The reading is 0.125
